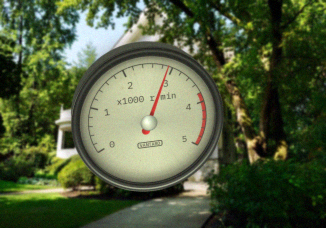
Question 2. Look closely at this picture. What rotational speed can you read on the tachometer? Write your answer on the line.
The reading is 2900 rpm
